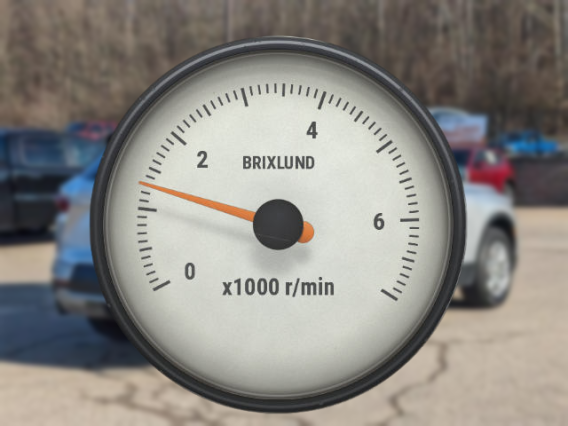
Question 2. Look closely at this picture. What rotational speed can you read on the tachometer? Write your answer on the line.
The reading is 1300 rpm
